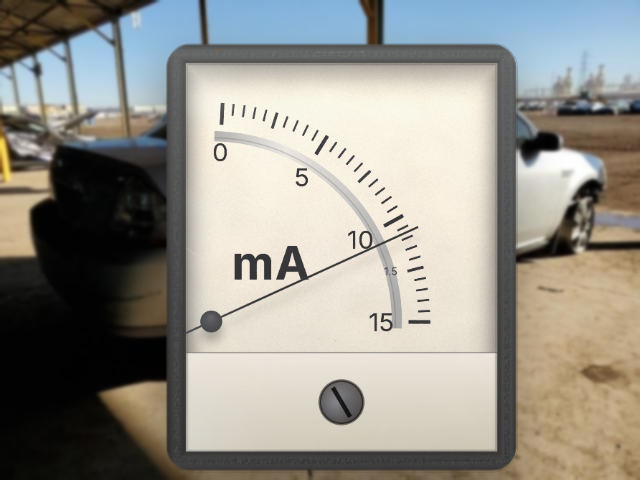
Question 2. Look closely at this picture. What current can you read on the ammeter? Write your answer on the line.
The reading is 10.75 mA
